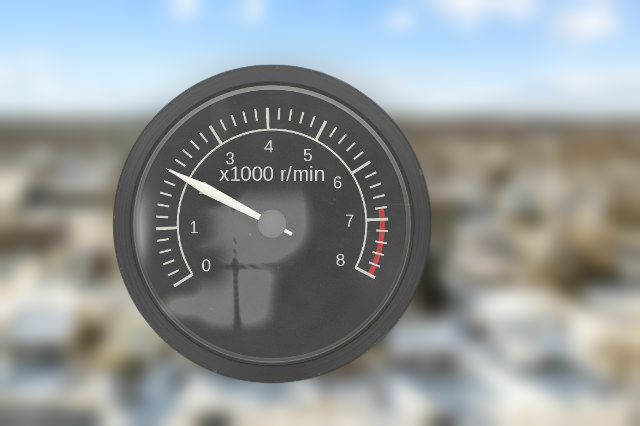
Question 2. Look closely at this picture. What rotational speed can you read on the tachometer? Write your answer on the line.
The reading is 2000 rpm
